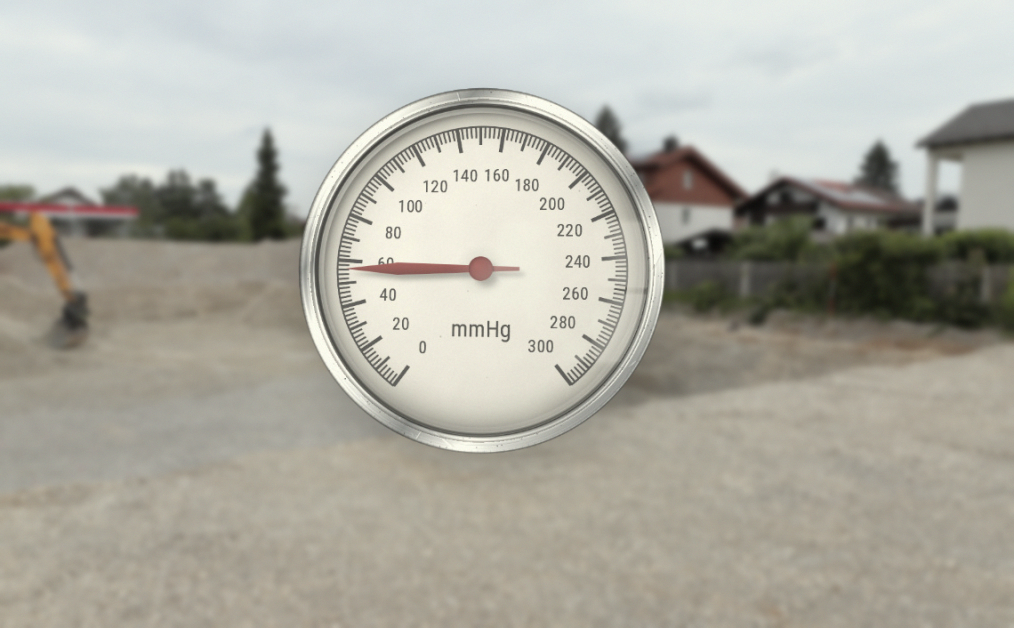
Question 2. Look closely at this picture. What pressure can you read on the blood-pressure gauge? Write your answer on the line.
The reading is 56 mmHg
